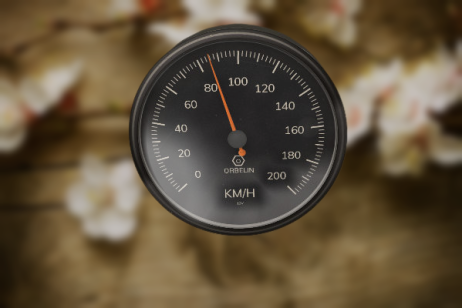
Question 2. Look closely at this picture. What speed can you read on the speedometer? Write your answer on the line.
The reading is 86 km/h
